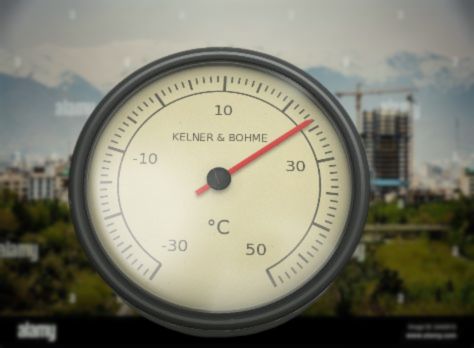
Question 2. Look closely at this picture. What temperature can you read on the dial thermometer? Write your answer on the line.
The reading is 24 °C
